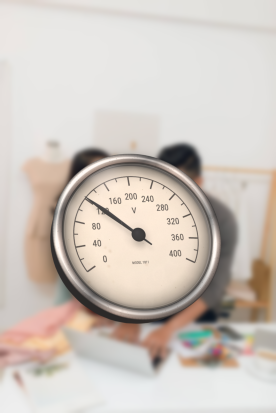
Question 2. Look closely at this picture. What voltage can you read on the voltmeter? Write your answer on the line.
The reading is 120 V
